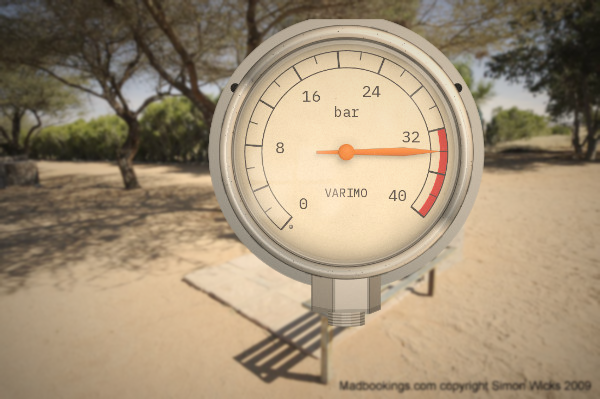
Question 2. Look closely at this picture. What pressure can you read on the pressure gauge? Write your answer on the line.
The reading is 34 bar
